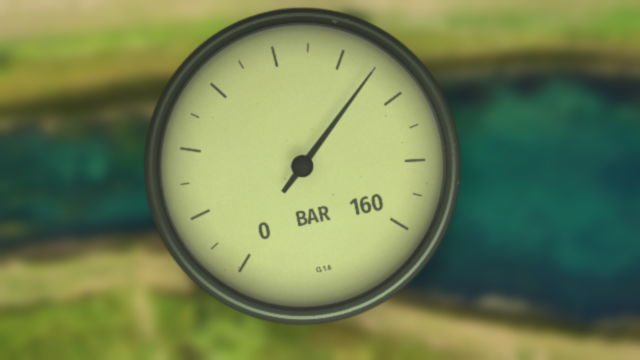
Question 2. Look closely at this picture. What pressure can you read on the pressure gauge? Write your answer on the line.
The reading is 110 bar
